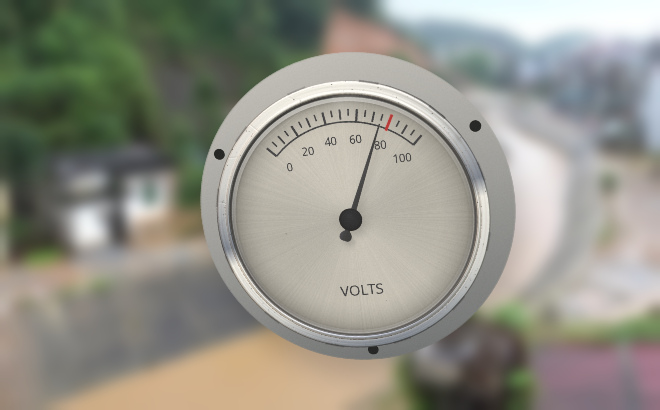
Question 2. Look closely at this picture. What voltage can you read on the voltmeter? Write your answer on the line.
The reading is 75 V
